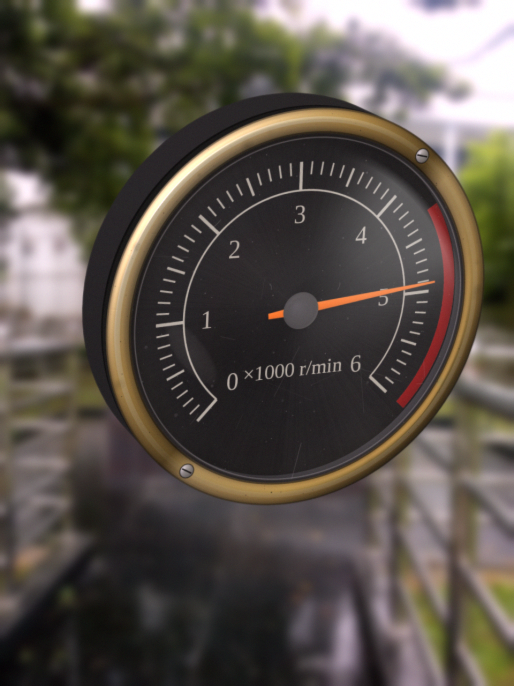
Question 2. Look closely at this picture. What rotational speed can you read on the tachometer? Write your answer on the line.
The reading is 4900 rpm
